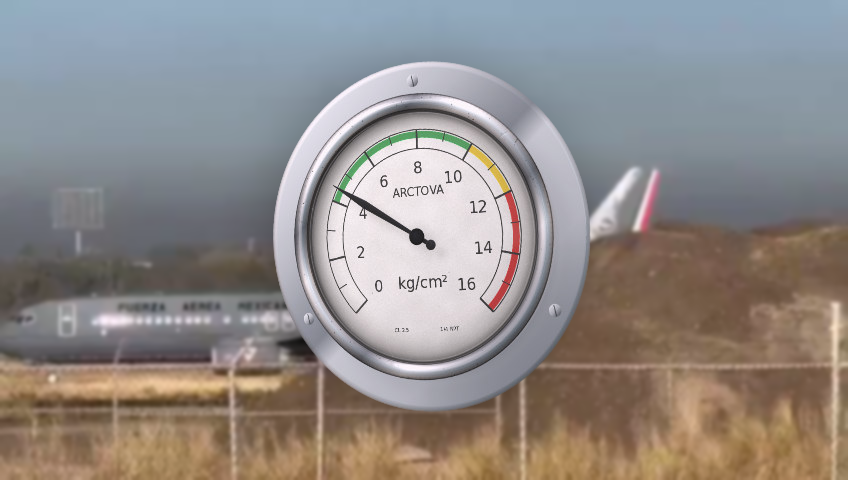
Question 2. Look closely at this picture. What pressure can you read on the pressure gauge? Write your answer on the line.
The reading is 4.5 kg/cm²
